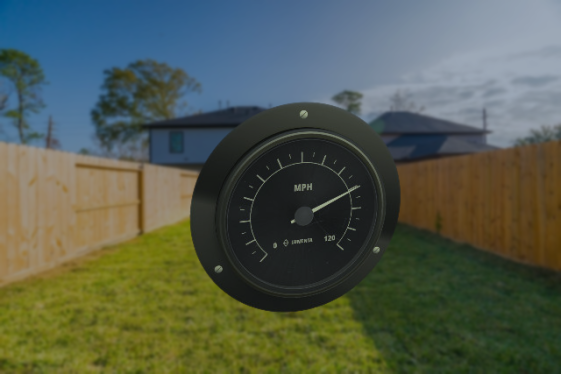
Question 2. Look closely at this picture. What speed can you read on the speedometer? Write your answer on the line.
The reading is 90 mph
